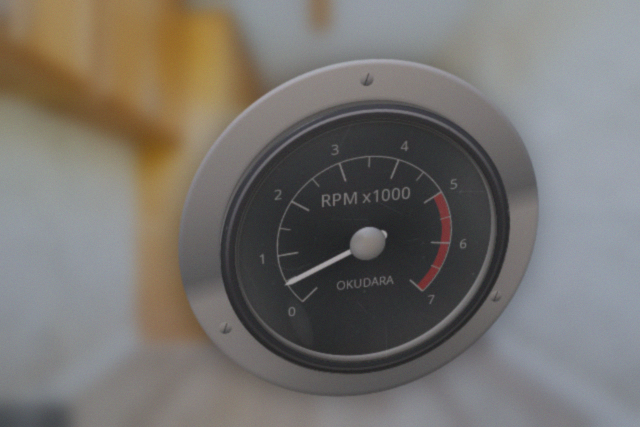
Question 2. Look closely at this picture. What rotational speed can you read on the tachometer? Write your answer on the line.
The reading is 500 rpm
